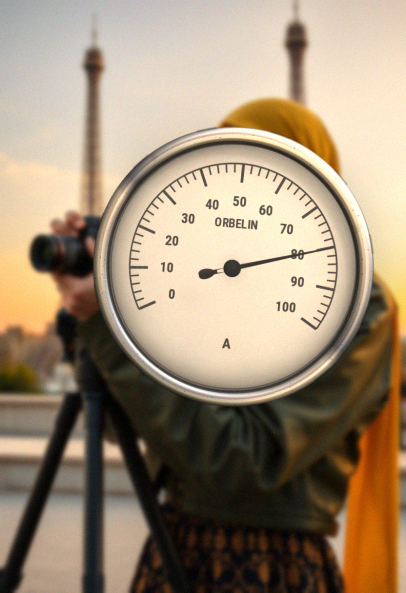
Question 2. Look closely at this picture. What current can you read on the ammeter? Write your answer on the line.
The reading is 80 A
